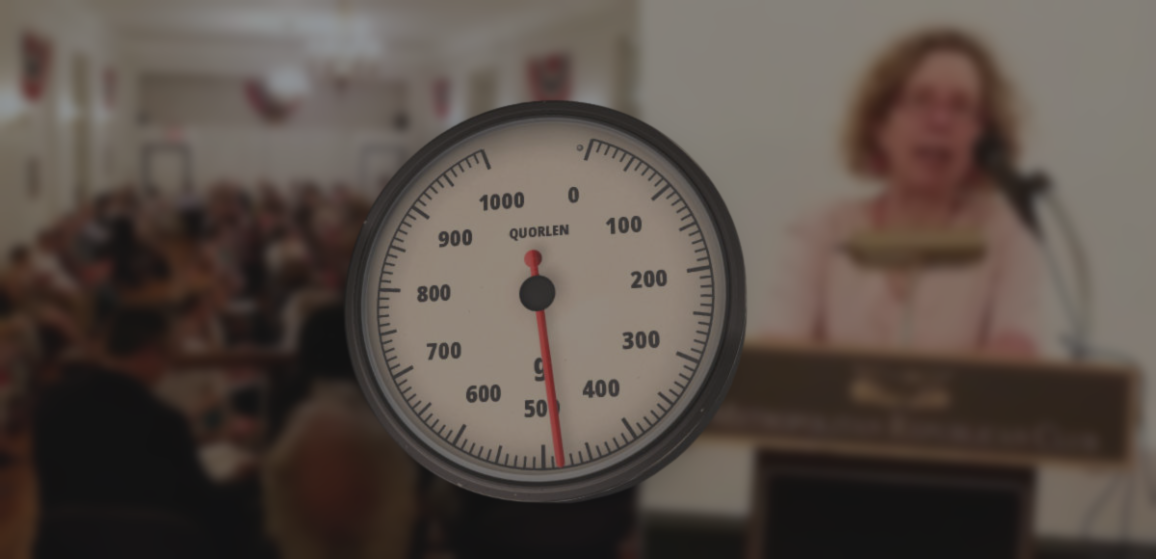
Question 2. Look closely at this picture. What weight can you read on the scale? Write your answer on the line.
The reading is 480 g
